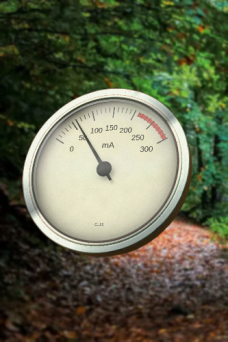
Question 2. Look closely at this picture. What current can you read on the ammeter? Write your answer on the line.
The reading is 60 mA
